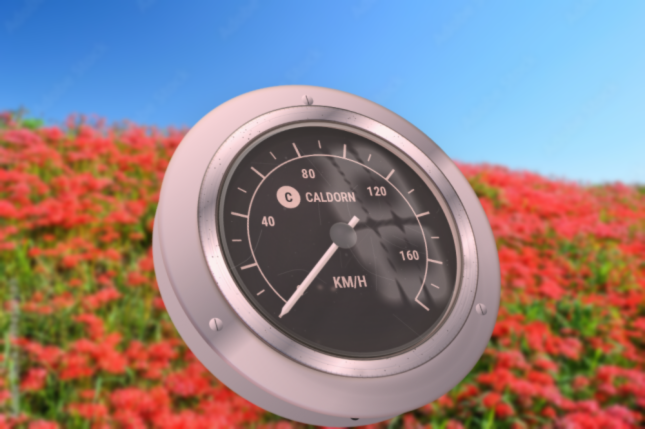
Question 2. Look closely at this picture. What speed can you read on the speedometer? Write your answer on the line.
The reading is 0 km/h
